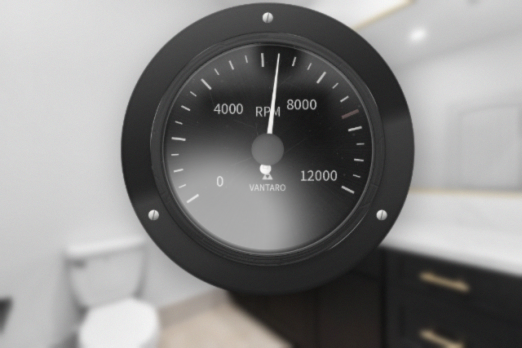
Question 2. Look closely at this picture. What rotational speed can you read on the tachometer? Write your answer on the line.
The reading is 6500 rpm
